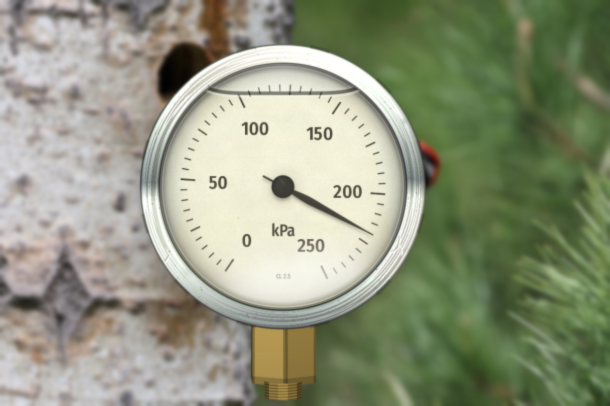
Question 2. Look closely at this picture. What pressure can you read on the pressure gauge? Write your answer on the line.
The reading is 220 kPa
